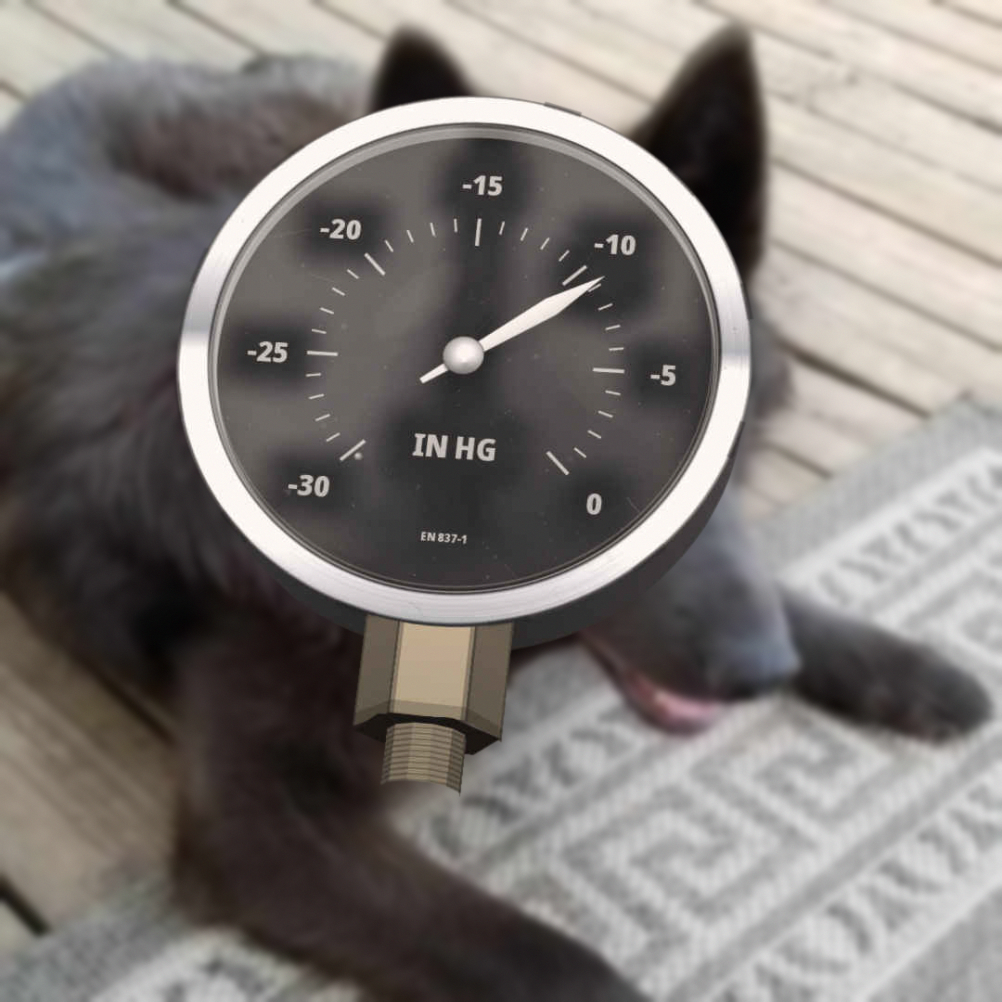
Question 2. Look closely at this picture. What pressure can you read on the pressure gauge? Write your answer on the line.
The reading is -9 inHg
